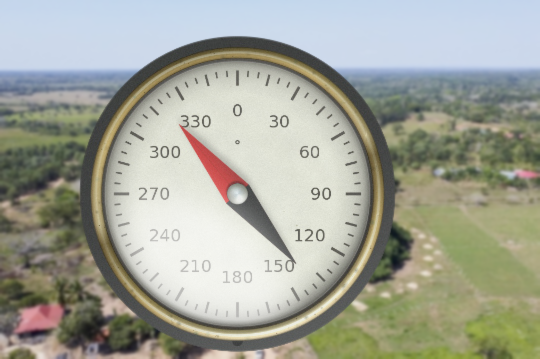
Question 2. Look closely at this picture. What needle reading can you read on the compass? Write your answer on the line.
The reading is 320 °
